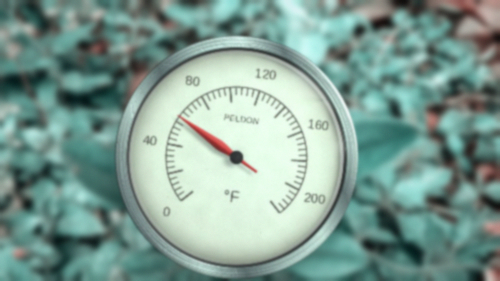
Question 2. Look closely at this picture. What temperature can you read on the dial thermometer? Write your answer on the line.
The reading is 60 °F
